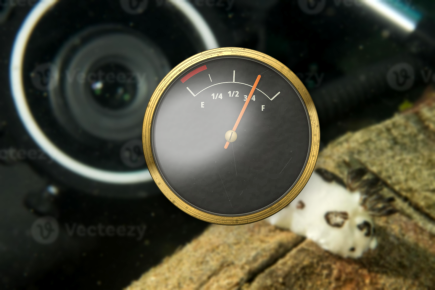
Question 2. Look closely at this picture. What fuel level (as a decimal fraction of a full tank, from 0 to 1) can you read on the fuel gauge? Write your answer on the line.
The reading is 0.75
